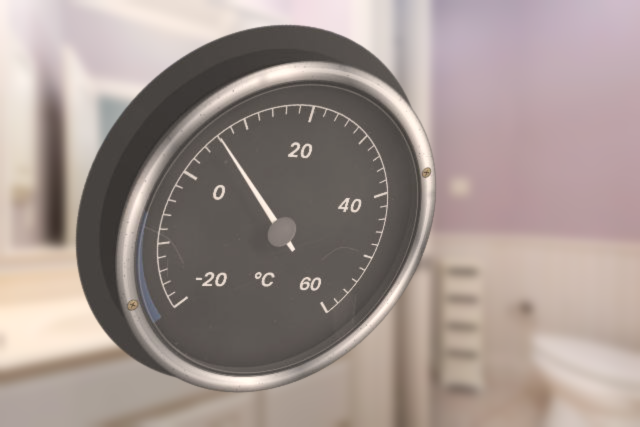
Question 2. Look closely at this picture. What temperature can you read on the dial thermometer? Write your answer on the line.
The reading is 6 °C
